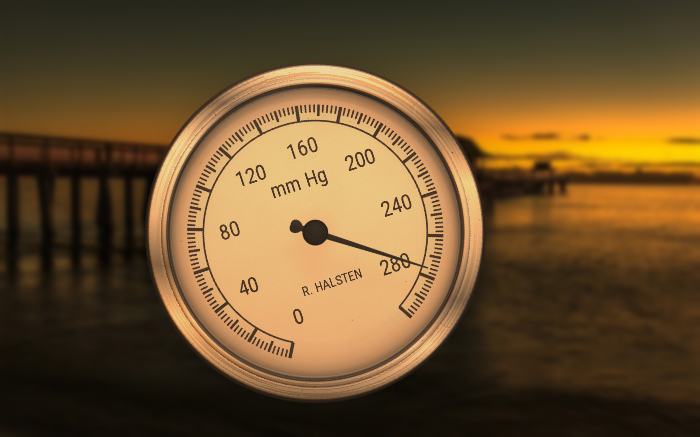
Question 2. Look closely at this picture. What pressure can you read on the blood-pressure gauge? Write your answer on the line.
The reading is 276 mmHg
